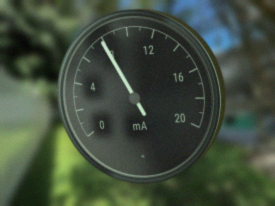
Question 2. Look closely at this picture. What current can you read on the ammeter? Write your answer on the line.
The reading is 8 mA
